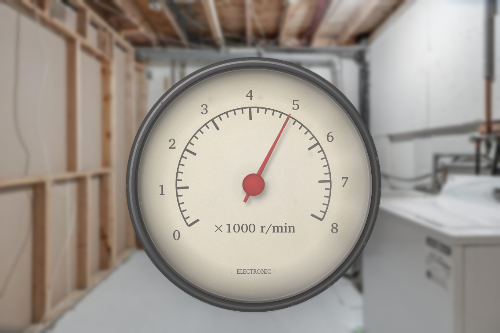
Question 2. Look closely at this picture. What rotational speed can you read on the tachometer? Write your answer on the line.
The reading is 5000 rpm
